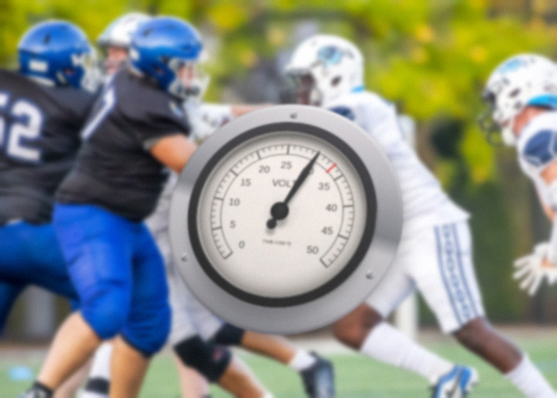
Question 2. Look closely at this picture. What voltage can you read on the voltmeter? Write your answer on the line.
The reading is 30 V
